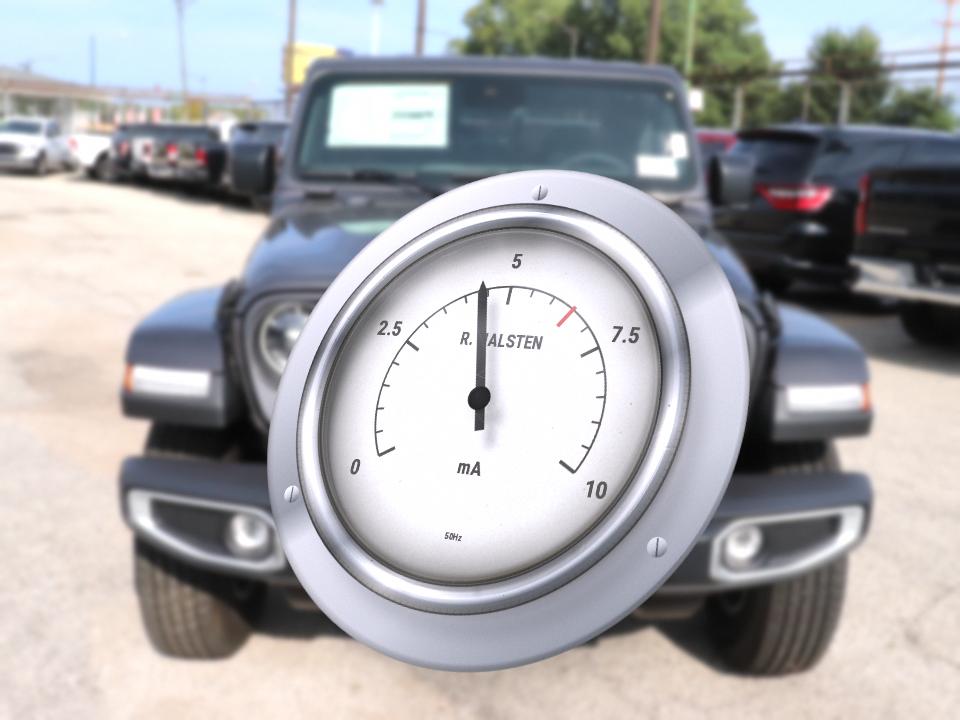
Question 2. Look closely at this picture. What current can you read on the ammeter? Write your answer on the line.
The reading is 4.5 mA
